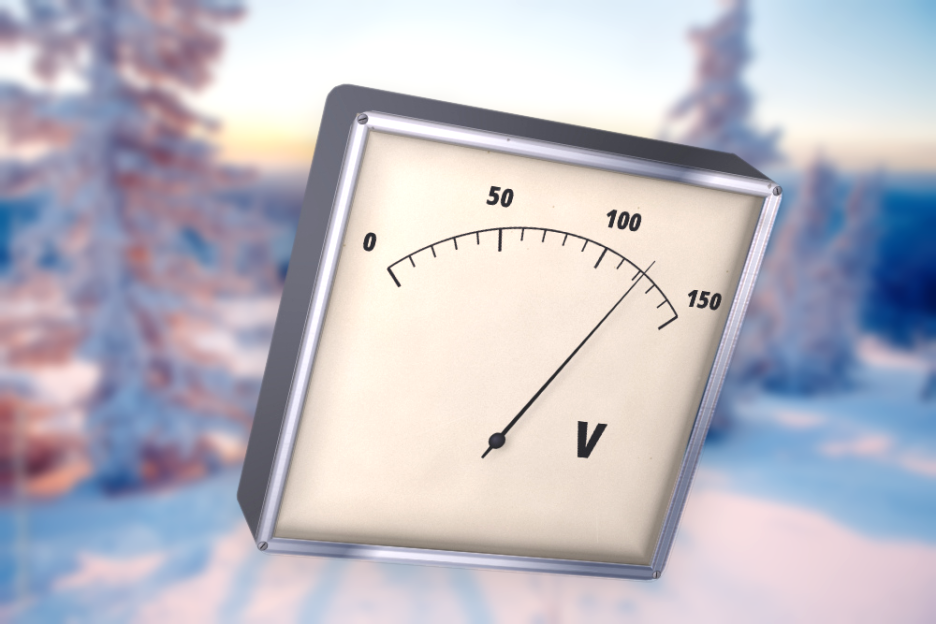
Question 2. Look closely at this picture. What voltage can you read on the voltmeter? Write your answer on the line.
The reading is 120 V
